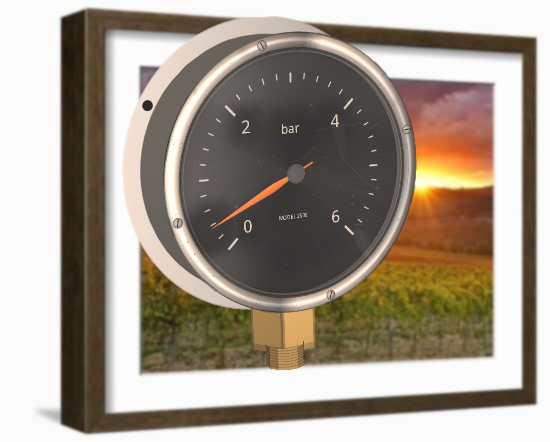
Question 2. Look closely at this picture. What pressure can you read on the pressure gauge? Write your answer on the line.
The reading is 0.4 bar
